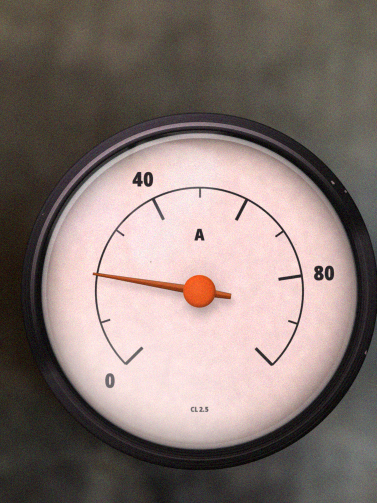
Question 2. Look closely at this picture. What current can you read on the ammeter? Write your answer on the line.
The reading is 20 A
